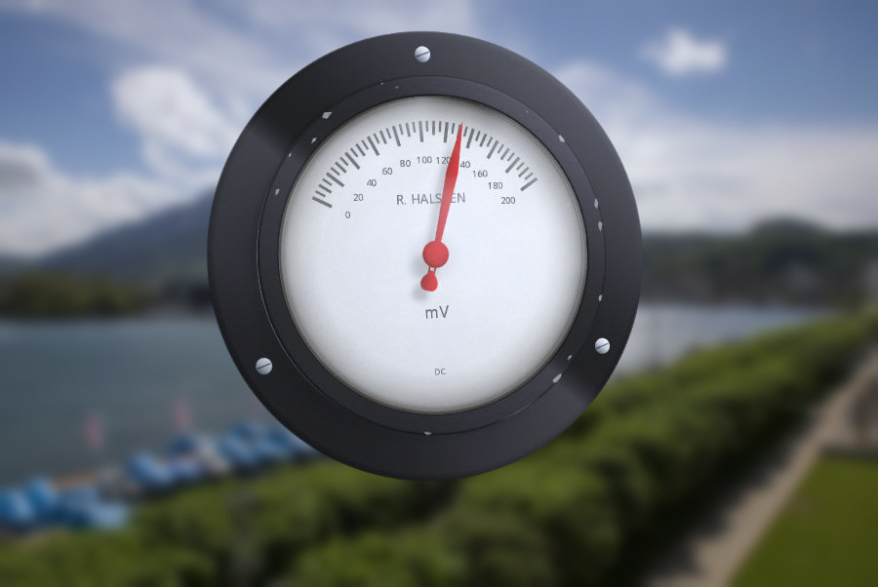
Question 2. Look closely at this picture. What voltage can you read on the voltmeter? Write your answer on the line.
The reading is 130 mV
